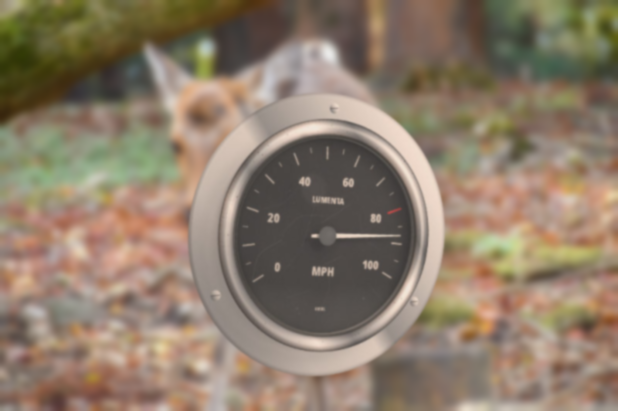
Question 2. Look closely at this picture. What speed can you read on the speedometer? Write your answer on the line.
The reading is 87.5 mph
